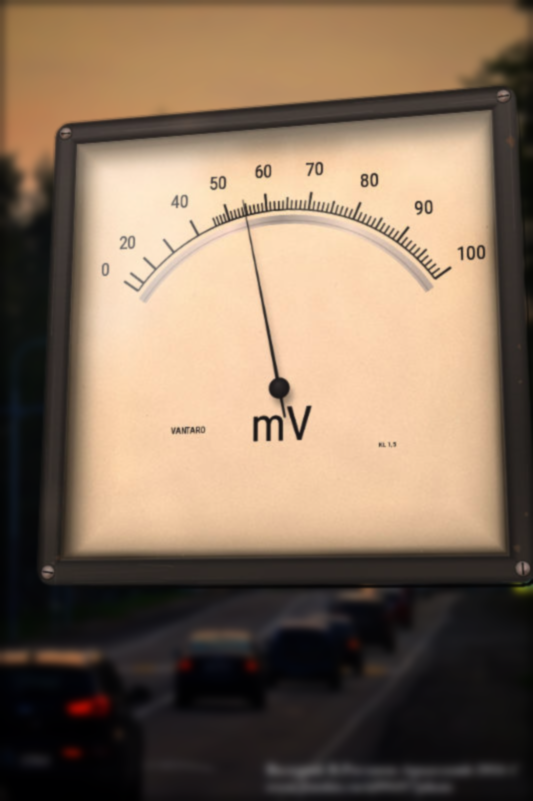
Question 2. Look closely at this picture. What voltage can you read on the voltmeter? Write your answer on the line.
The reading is 55 mV
